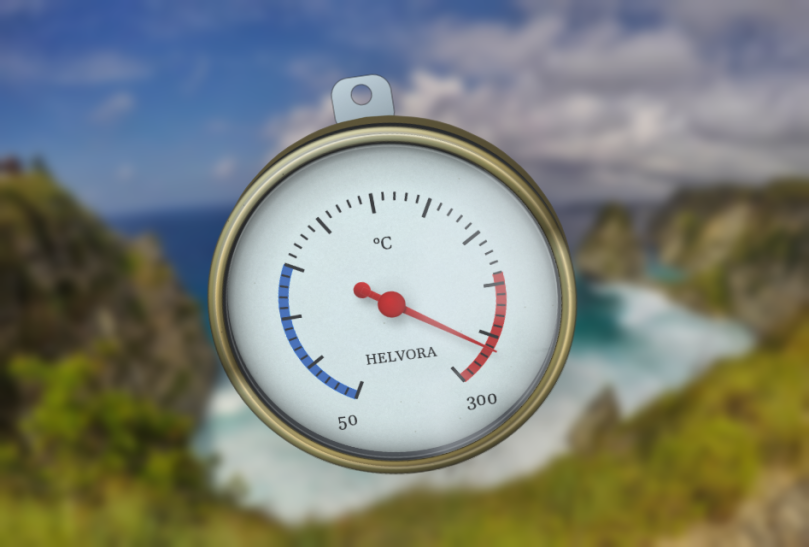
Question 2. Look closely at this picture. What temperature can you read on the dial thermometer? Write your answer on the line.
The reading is 280 °C
